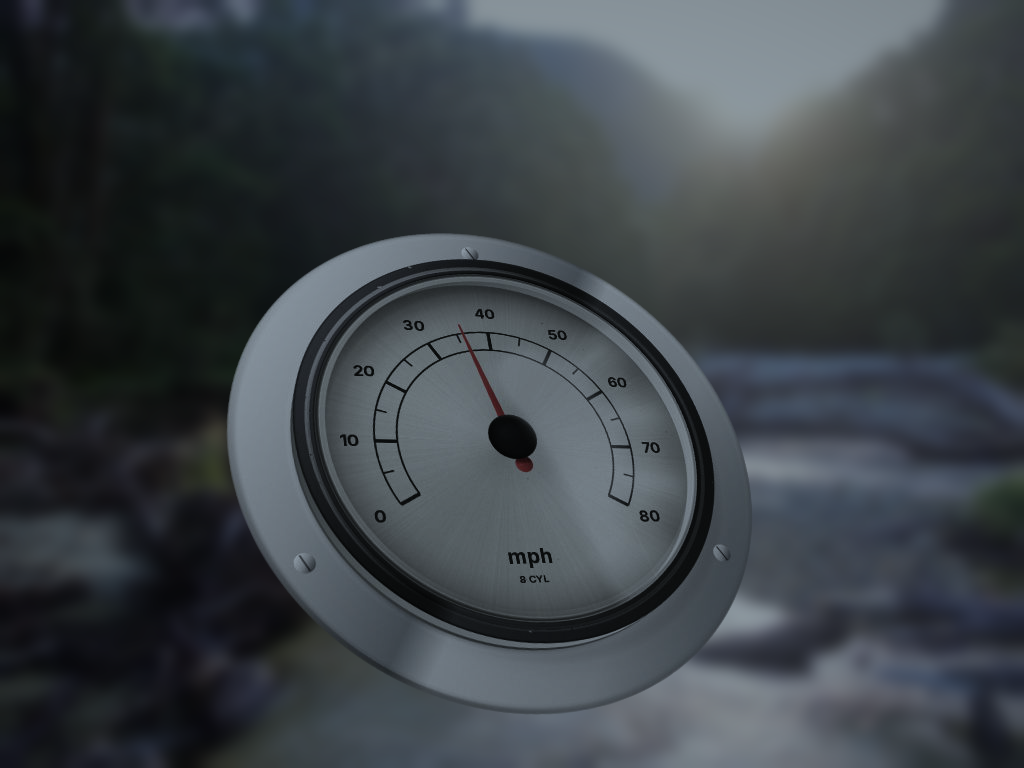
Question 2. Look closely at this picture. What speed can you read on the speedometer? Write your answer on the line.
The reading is 35 mph
